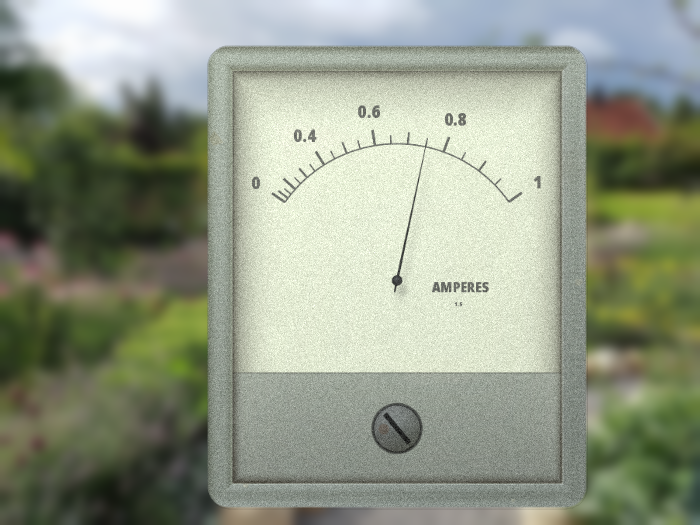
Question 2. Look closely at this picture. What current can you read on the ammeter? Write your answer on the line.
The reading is 0.75 A
